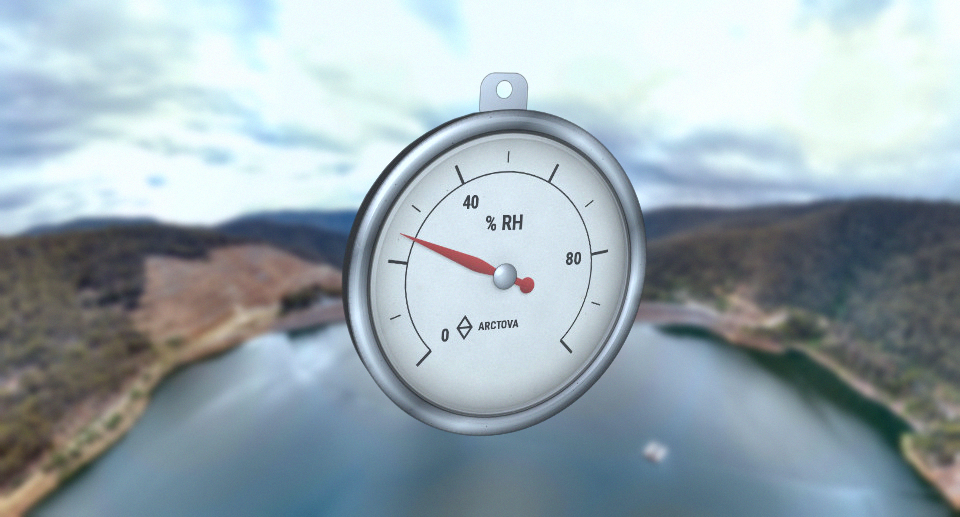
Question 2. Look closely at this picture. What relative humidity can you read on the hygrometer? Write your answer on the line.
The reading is 25 %
